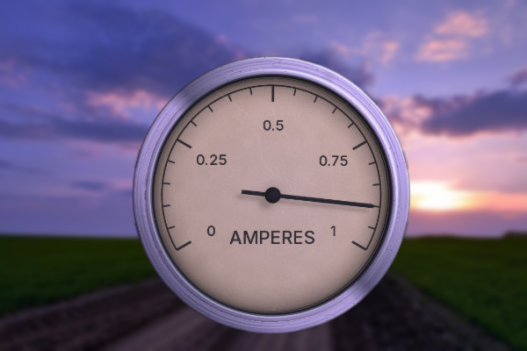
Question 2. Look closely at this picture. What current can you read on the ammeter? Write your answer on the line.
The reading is 0.9 A
